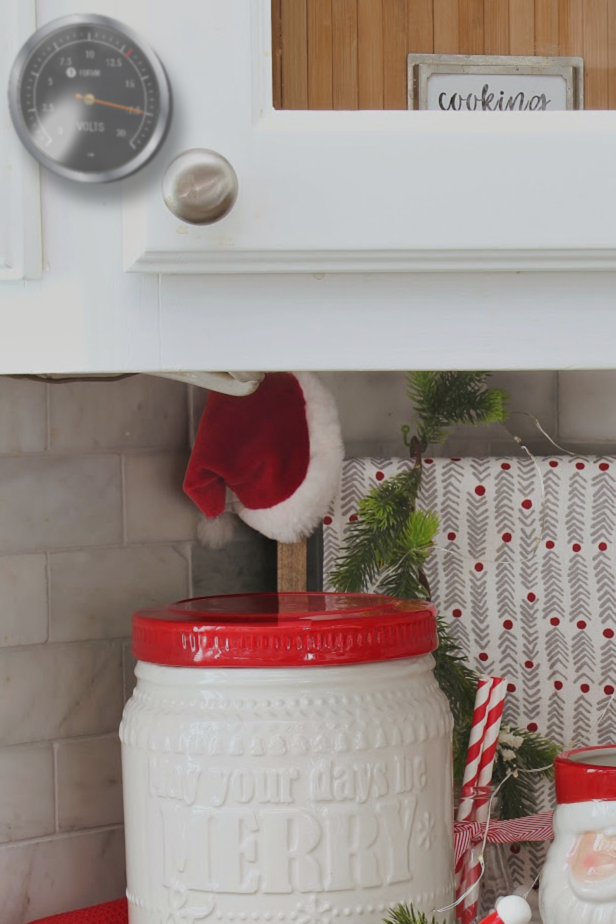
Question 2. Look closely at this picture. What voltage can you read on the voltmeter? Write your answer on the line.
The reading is 17.5 V
